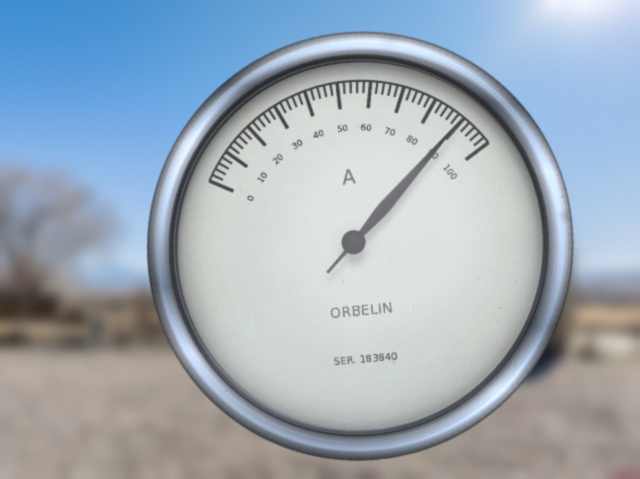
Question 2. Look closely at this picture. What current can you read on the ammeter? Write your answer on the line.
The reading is 90 A
